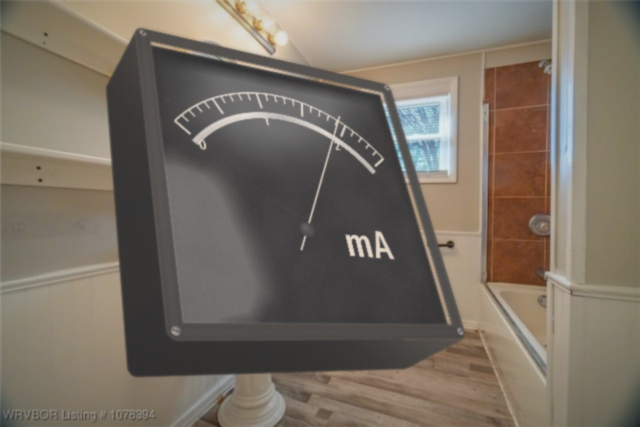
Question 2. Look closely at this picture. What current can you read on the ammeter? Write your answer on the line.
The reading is 1.9 mA
